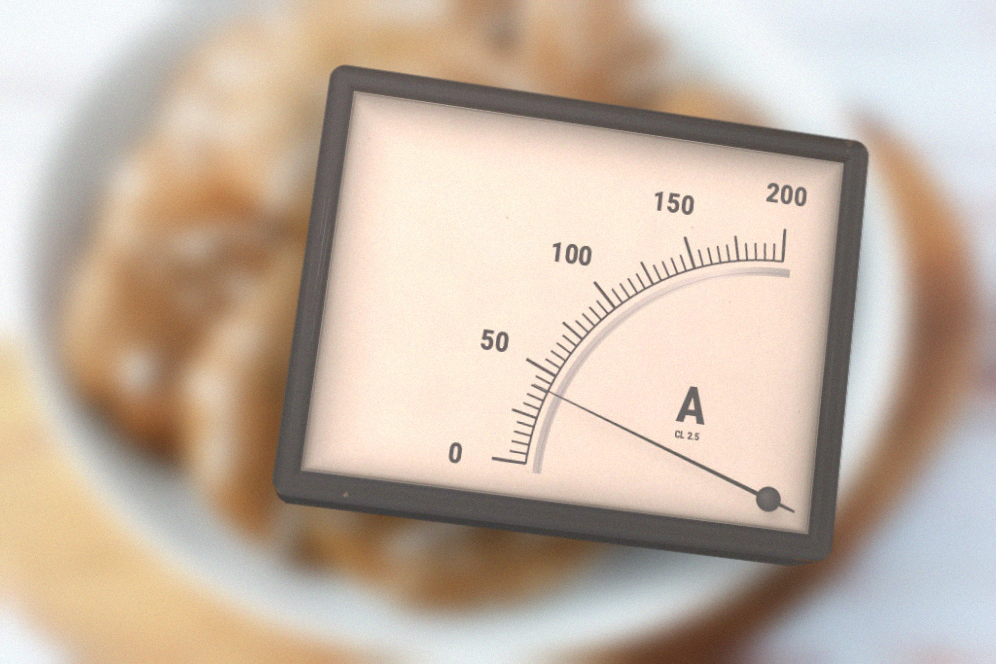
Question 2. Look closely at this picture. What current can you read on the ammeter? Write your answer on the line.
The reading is 40 A
